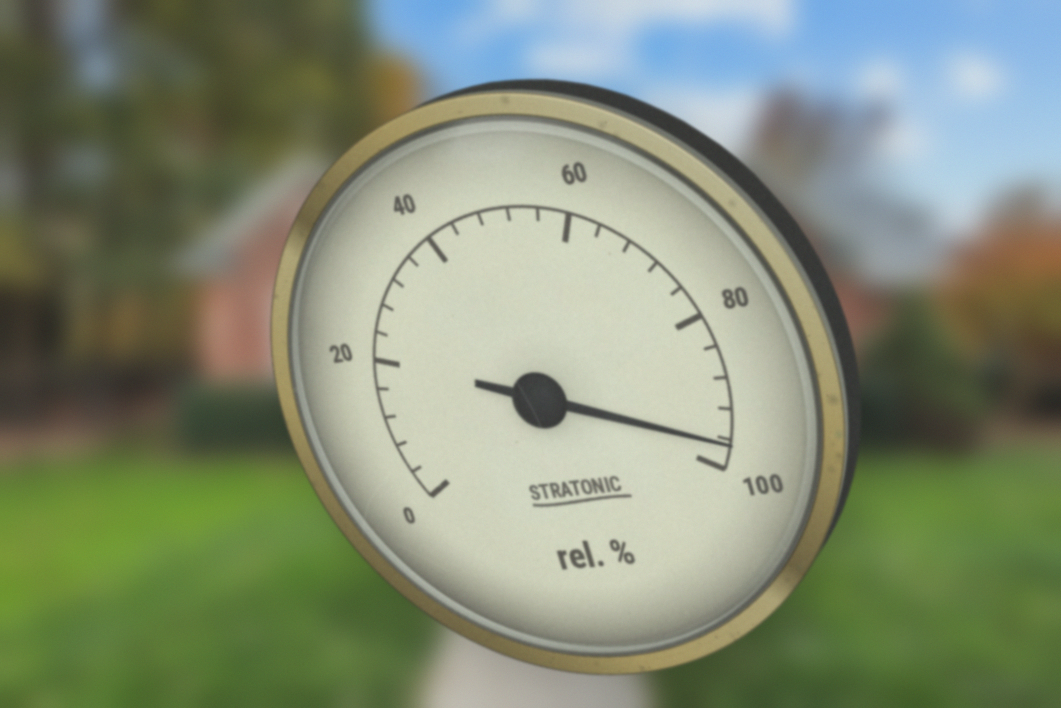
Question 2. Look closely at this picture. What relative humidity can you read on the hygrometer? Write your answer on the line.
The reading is 96 %
